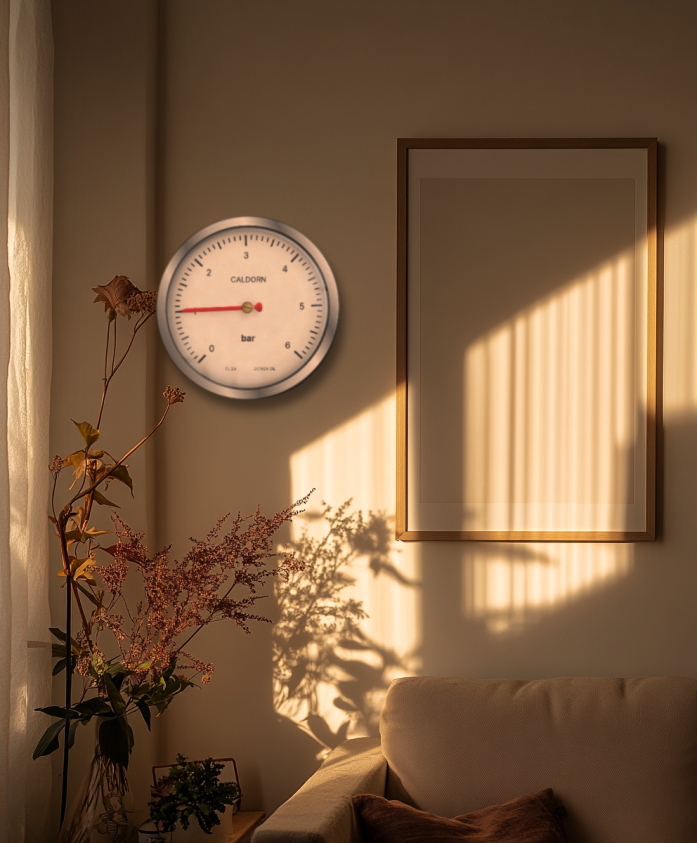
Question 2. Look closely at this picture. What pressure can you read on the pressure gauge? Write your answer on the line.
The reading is 1 bar
